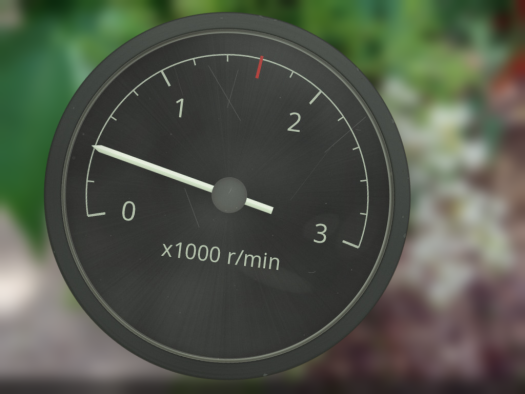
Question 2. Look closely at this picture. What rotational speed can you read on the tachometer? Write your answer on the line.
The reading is 400 rpm
